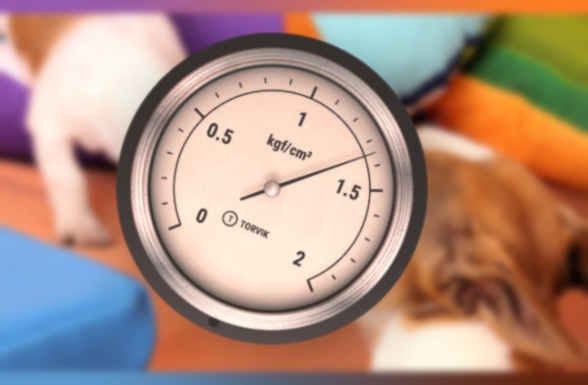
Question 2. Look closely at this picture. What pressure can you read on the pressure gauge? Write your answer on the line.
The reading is 1.35 kg/cm²
